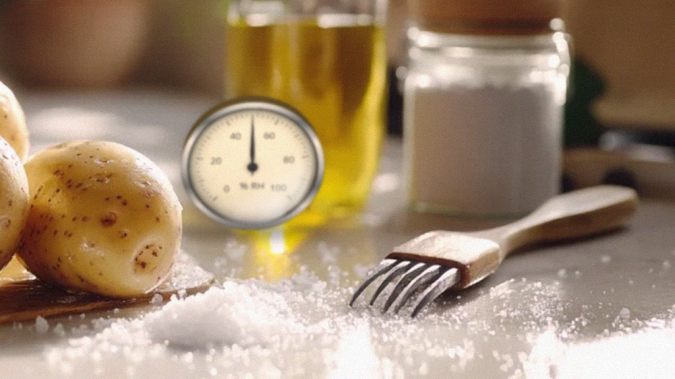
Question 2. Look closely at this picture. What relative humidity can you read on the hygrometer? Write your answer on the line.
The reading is 50 %
